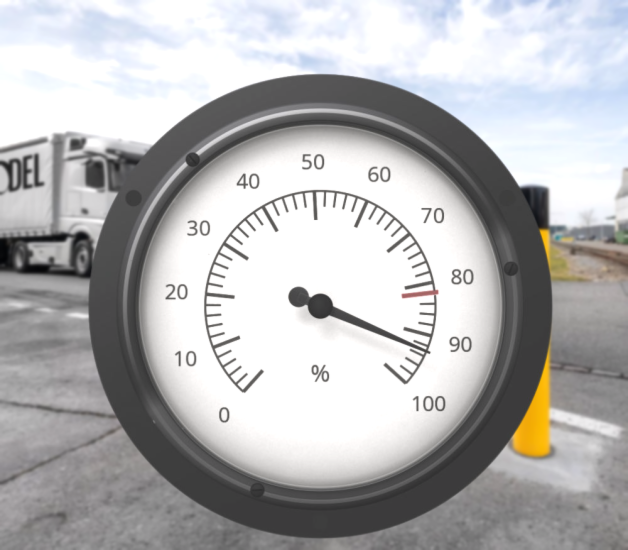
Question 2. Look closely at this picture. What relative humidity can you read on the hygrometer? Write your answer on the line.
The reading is 93 %
